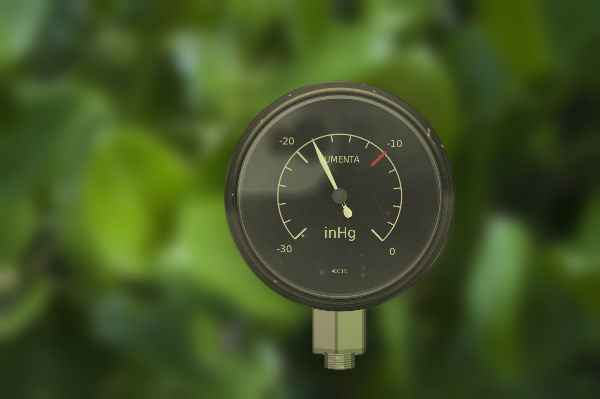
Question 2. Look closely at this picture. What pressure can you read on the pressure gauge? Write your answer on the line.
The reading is -18 inHg
